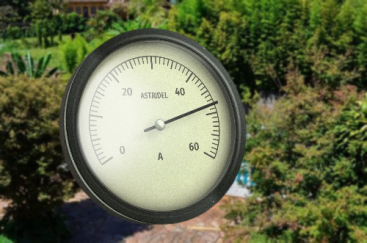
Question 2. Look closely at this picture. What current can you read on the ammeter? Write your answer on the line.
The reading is 48 A
